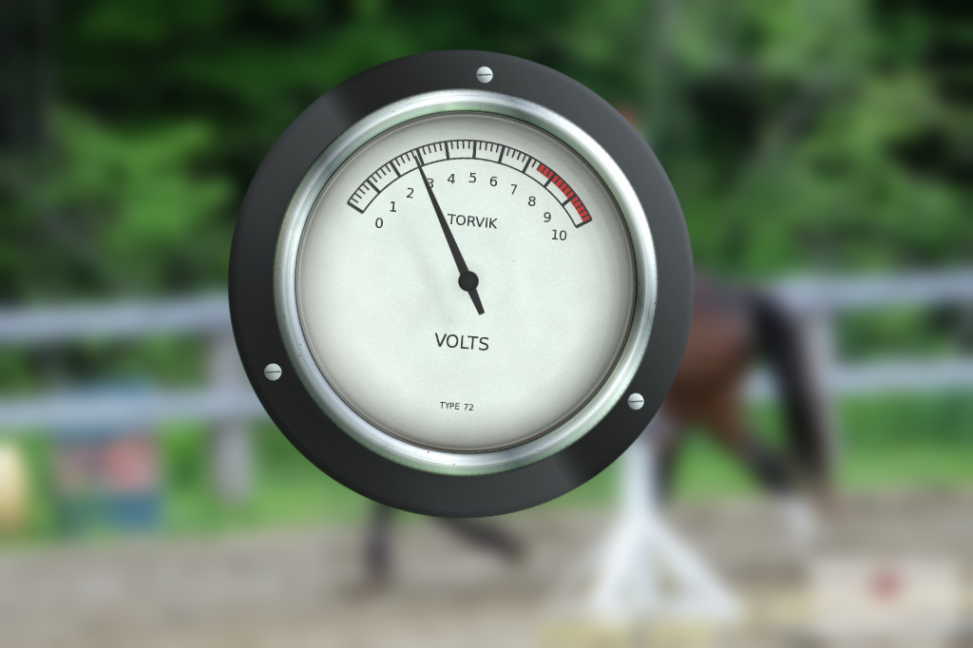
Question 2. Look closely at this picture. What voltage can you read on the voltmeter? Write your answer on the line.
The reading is 2.8 V
